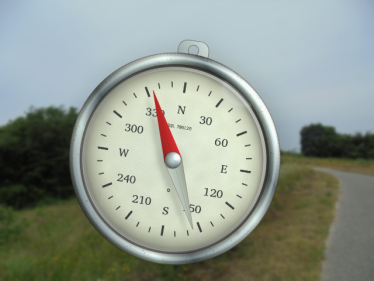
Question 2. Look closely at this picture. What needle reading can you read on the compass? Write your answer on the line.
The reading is 335 °
